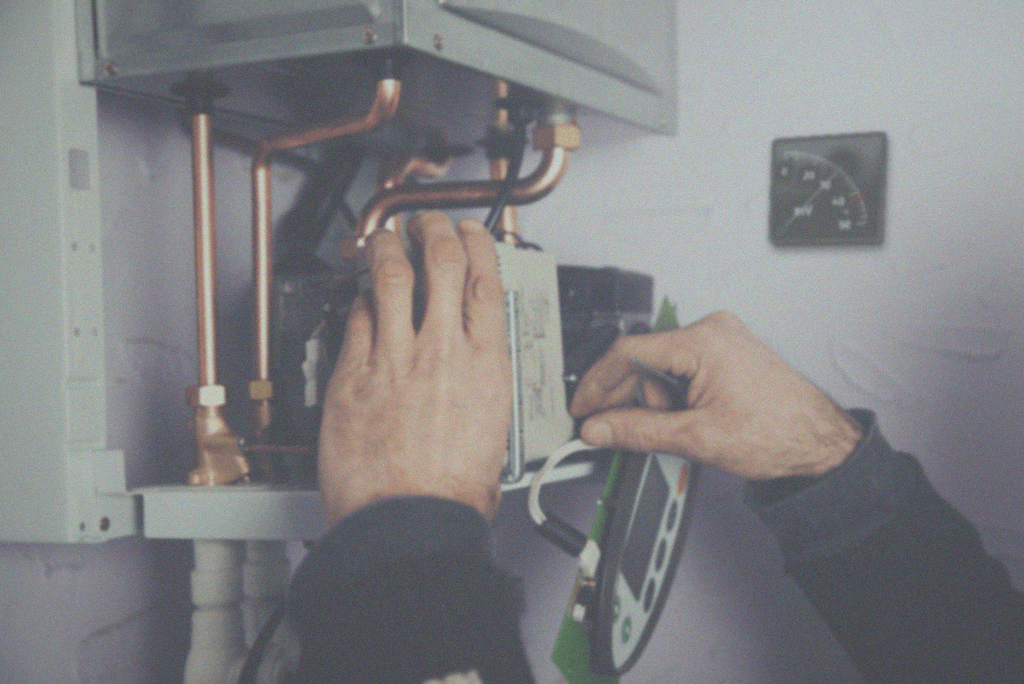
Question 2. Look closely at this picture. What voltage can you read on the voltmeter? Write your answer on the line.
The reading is 30 mV
